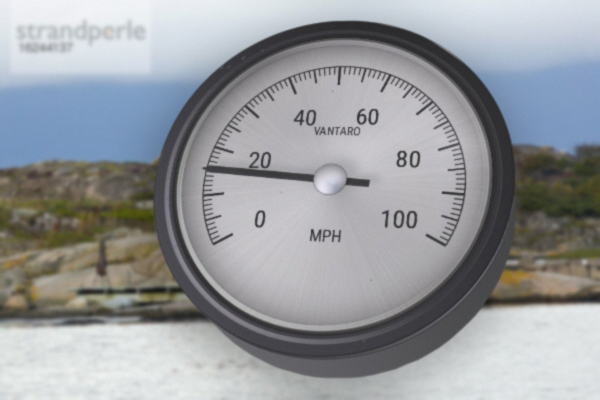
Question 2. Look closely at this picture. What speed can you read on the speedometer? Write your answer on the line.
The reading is 15 mph
